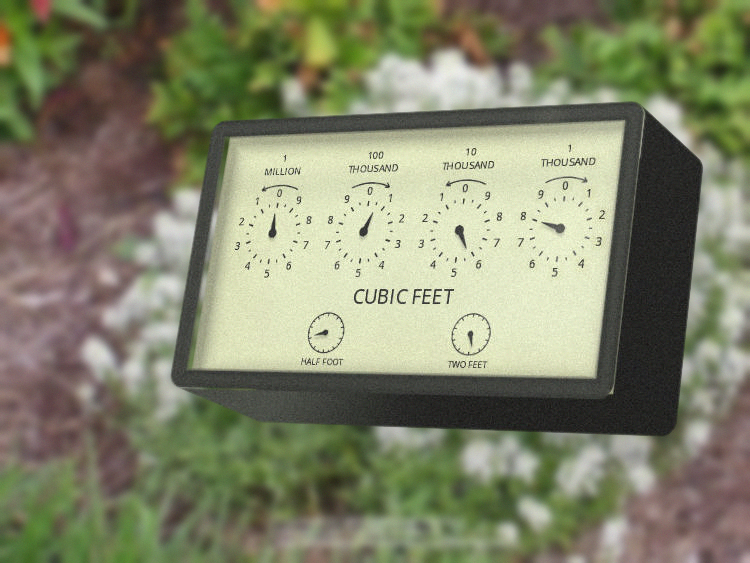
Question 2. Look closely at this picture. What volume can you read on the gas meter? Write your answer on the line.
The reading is 5800 ft³
